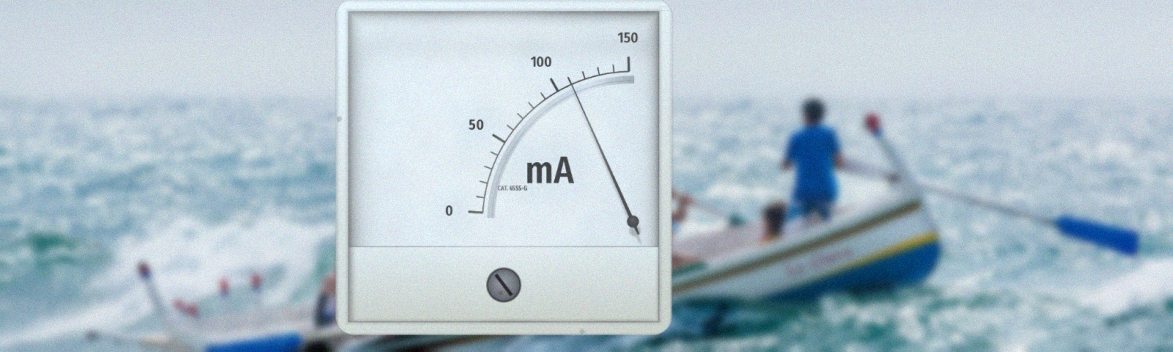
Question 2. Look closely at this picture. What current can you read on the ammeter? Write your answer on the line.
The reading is 110 mA
